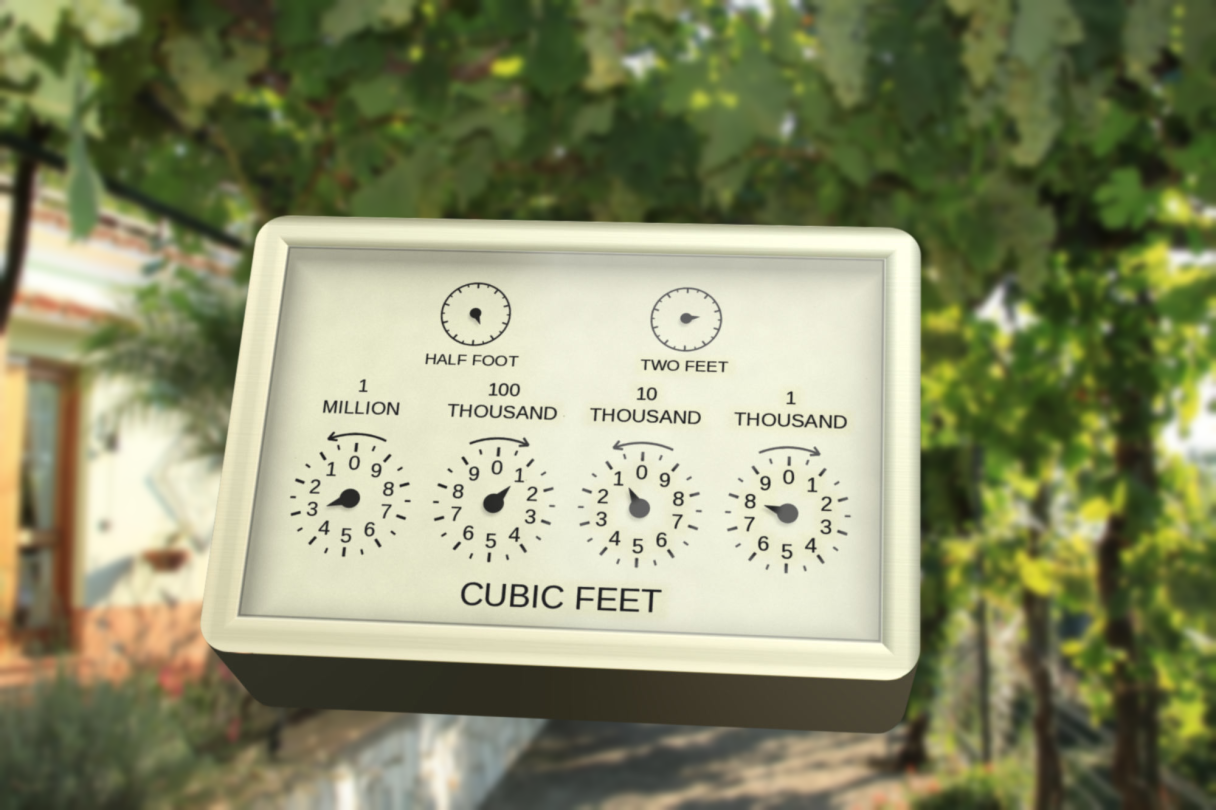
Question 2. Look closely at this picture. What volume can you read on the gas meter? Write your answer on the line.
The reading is 310800 ft³
